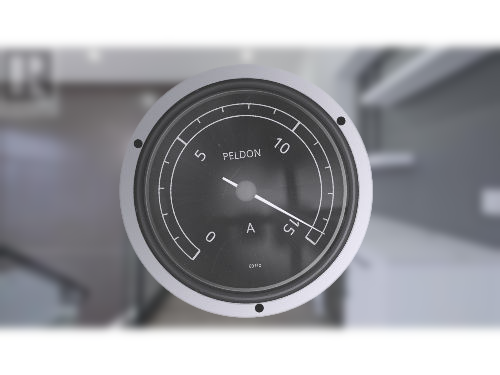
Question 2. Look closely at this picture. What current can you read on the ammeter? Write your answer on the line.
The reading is 14.5 A
